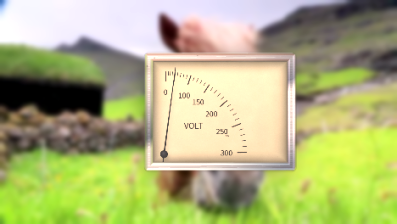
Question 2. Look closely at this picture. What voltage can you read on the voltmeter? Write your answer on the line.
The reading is 50 V
